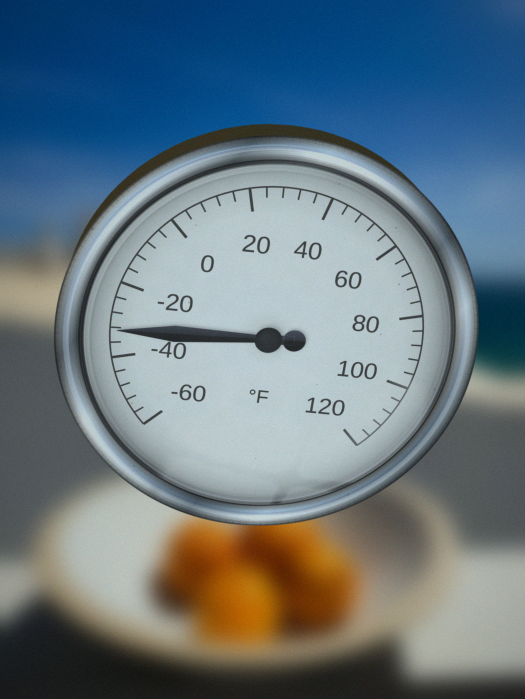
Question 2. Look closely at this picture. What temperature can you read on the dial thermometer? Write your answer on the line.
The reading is -32 °F
